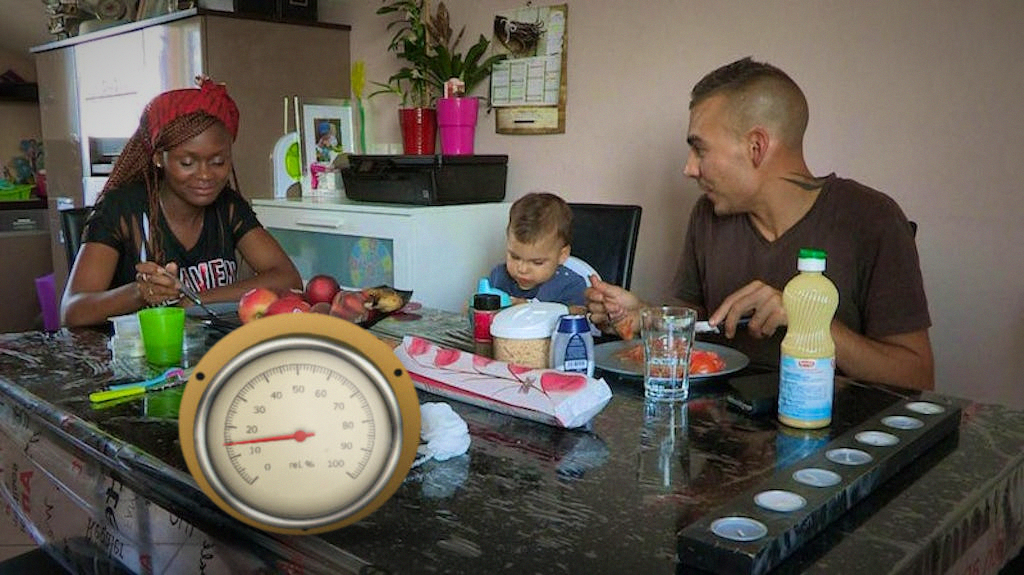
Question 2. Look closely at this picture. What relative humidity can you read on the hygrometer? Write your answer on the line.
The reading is 15 %
